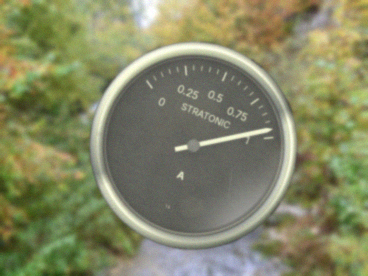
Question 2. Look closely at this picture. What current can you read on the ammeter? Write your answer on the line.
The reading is 0.95 A
